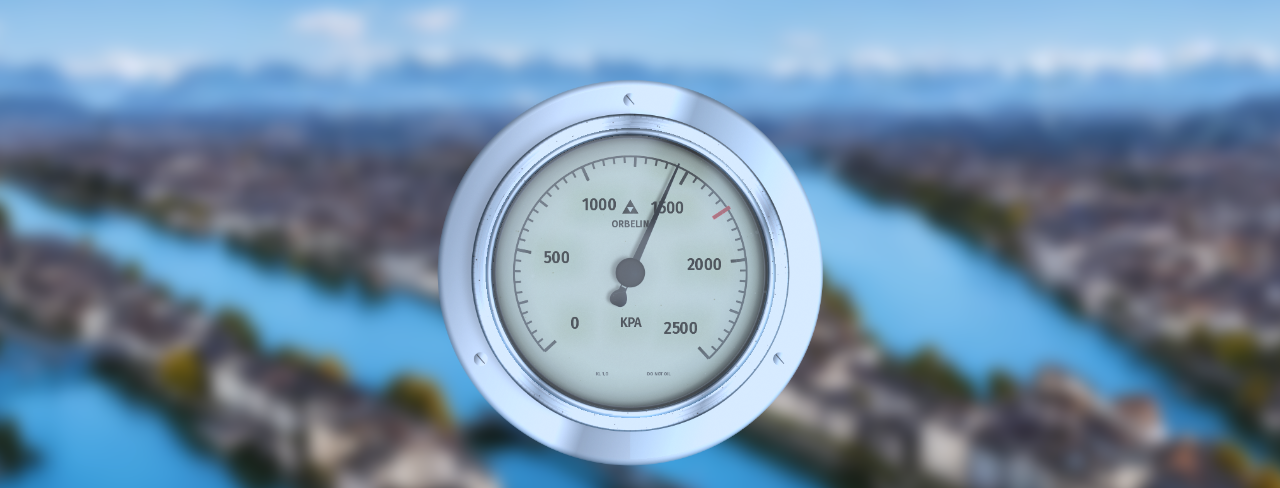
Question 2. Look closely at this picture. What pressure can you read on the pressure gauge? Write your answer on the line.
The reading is 1450 kPa
